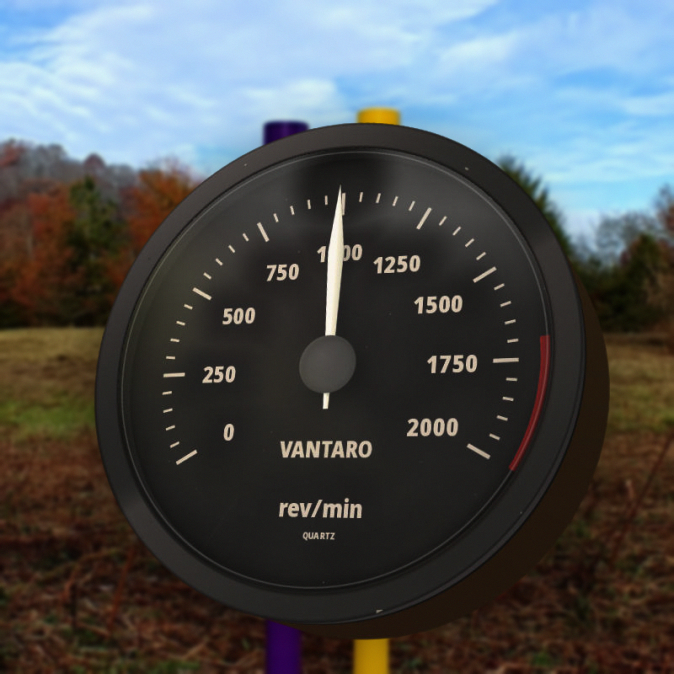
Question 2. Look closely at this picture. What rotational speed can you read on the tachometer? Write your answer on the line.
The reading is 1000 rpm
